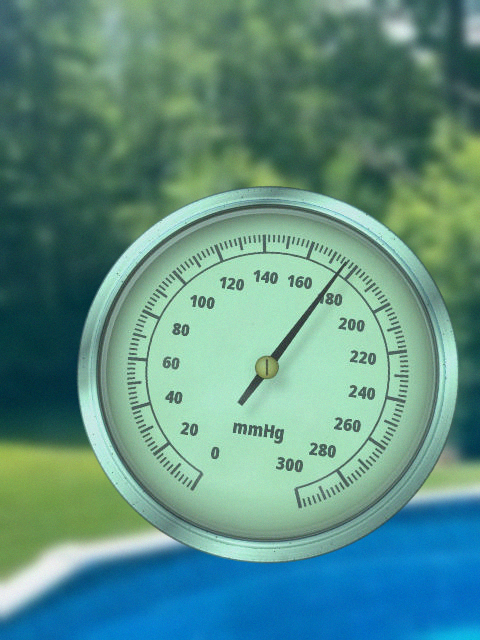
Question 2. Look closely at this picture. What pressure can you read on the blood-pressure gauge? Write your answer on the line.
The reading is 176 mmHg
